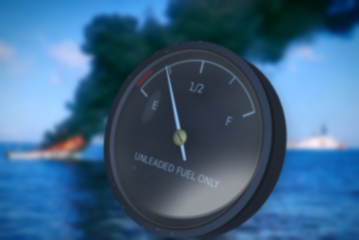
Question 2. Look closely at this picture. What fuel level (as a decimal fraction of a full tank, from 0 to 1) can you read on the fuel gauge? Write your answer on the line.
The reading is 0.25
